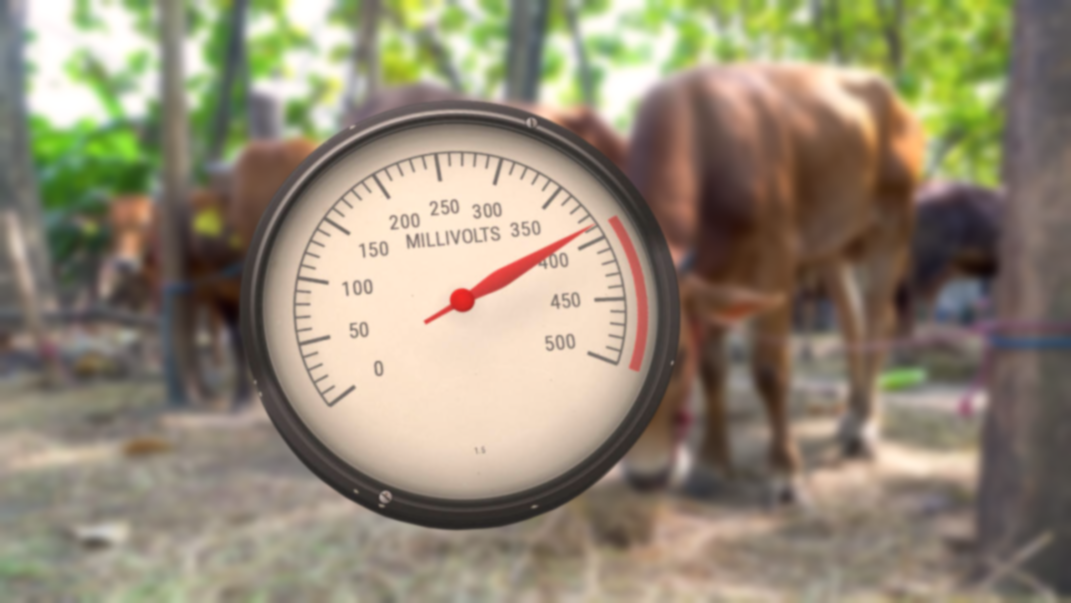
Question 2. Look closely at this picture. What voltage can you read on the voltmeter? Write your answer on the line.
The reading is 390 mV
